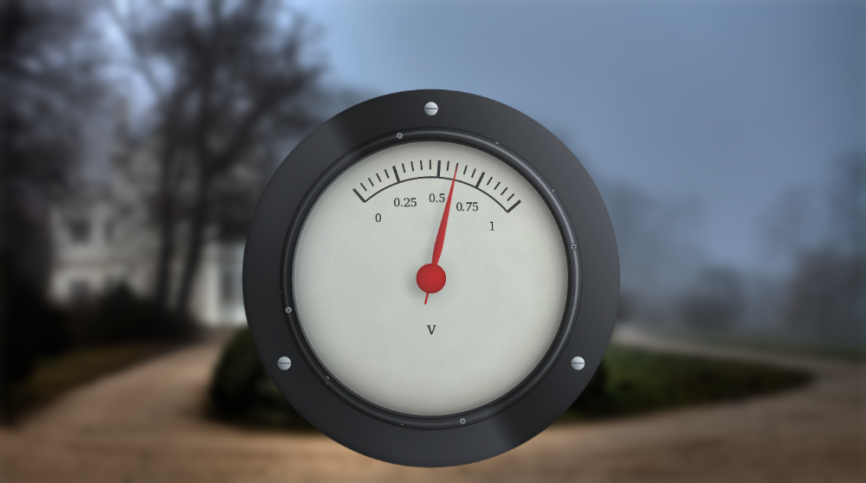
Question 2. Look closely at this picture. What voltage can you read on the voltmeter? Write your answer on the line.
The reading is 0.6 V
